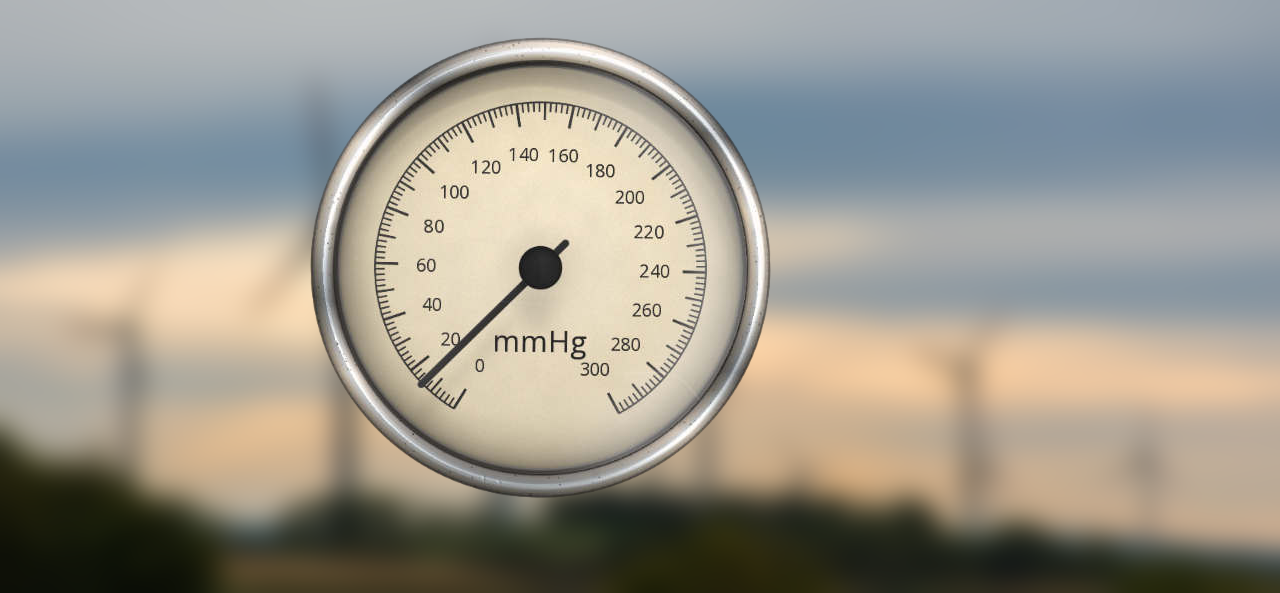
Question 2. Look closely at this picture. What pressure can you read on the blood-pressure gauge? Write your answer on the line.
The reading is 14 mmHg
